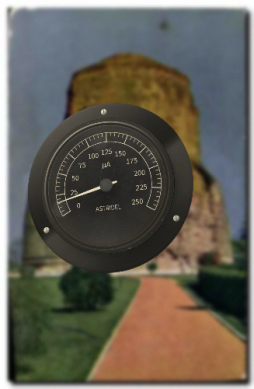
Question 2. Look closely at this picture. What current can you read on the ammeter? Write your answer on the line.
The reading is 15 µA
